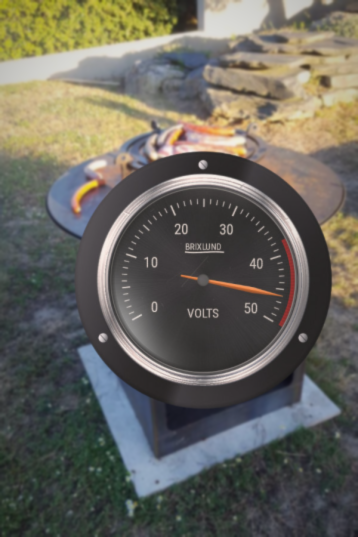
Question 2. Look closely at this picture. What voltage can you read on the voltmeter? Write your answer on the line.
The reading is 46 V
